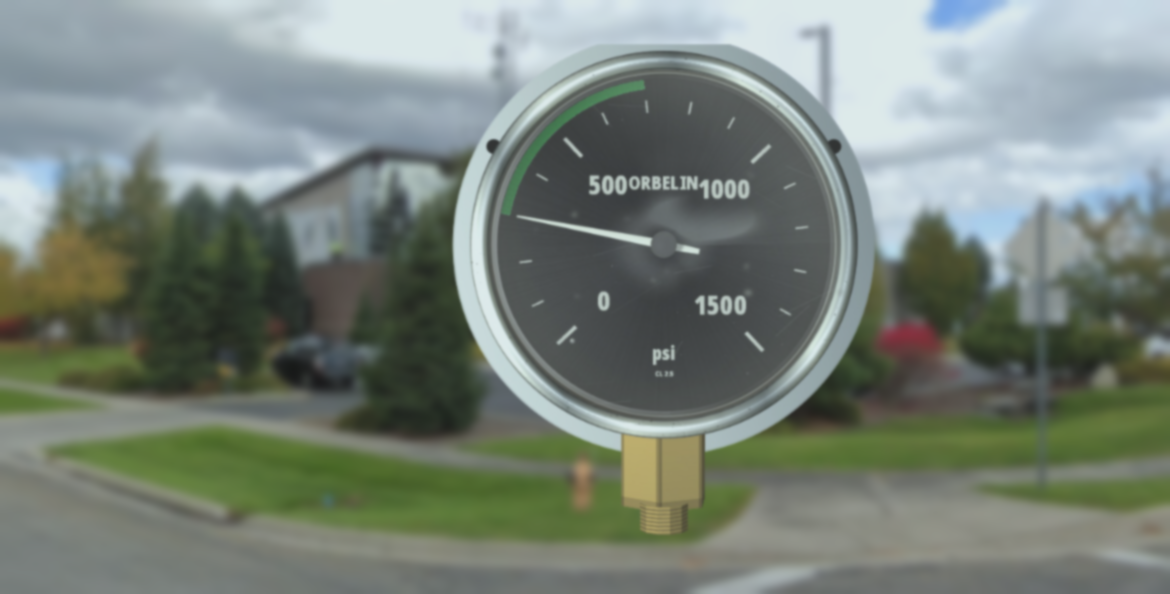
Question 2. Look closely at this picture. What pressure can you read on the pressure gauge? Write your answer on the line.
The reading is 300 psi
